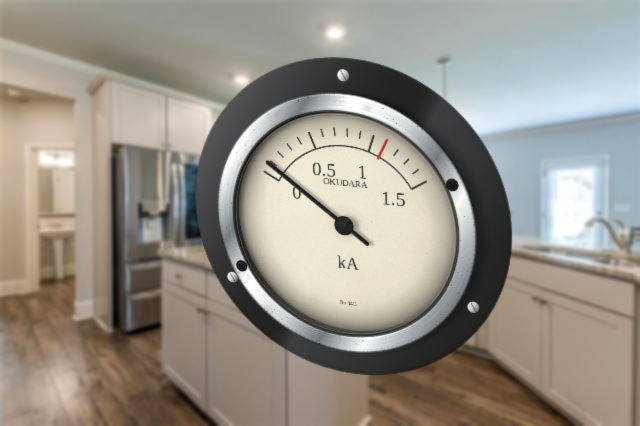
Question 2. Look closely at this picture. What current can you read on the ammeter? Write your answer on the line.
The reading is 0.1 kA
